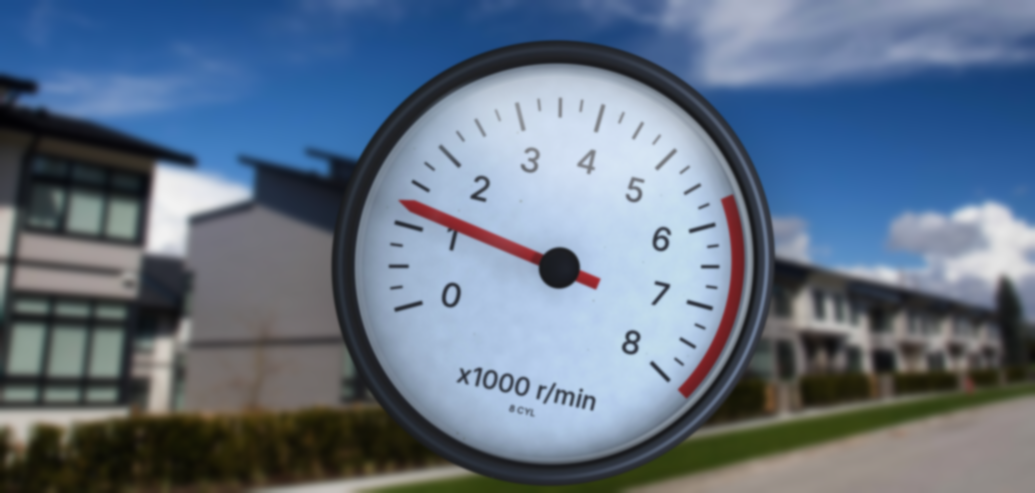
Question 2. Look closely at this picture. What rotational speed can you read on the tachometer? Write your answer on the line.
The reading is 1250 rpm
